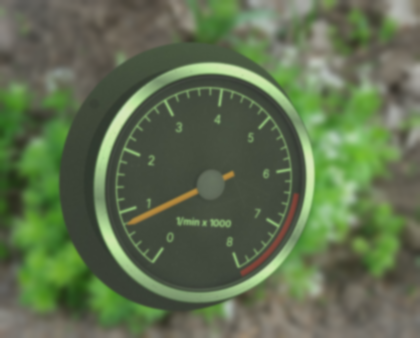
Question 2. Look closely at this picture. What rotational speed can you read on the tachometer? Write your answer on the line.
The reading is 800 rpm
